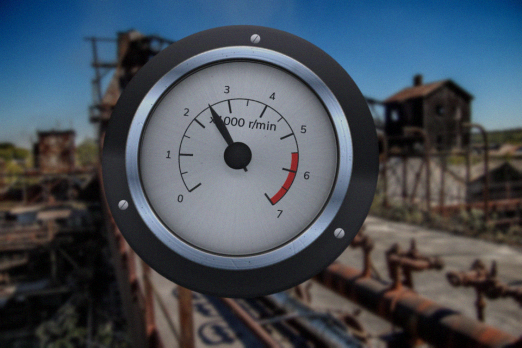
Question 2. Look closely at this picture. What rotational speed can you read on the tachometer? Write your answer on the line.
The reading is 2500 rpm
